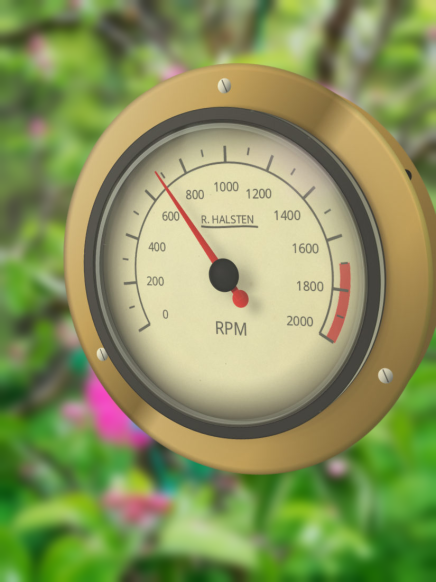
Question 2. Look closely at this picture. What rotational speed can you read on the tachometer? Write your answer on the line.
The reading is 700 rpm
